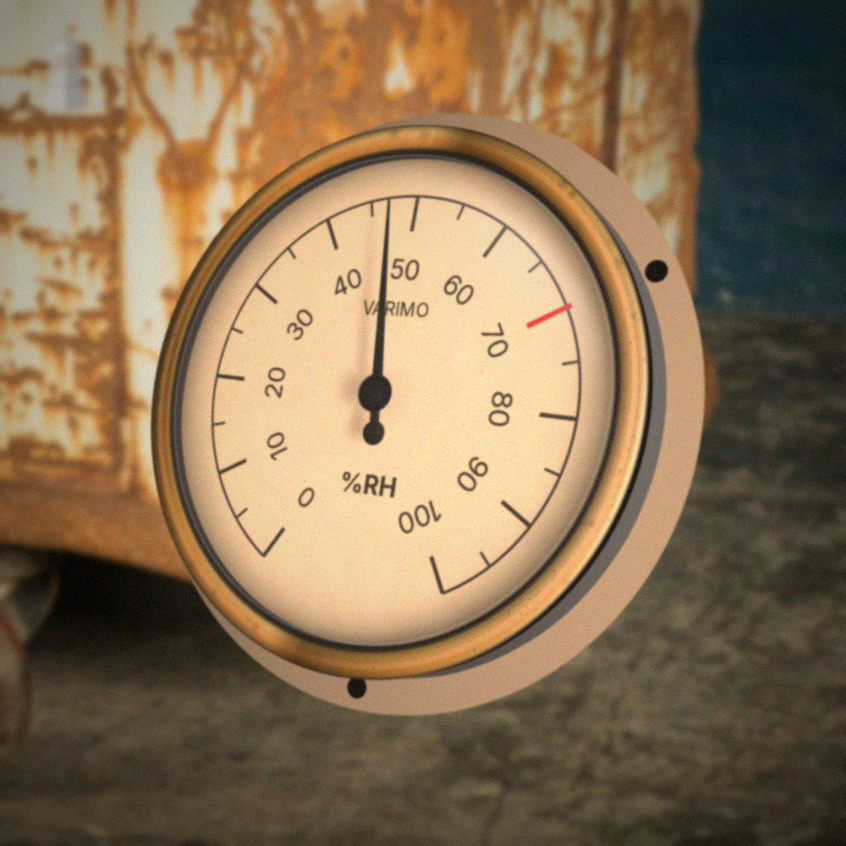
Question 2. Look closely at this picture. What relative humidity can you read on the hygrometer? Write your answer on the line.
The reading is 47.5 %
